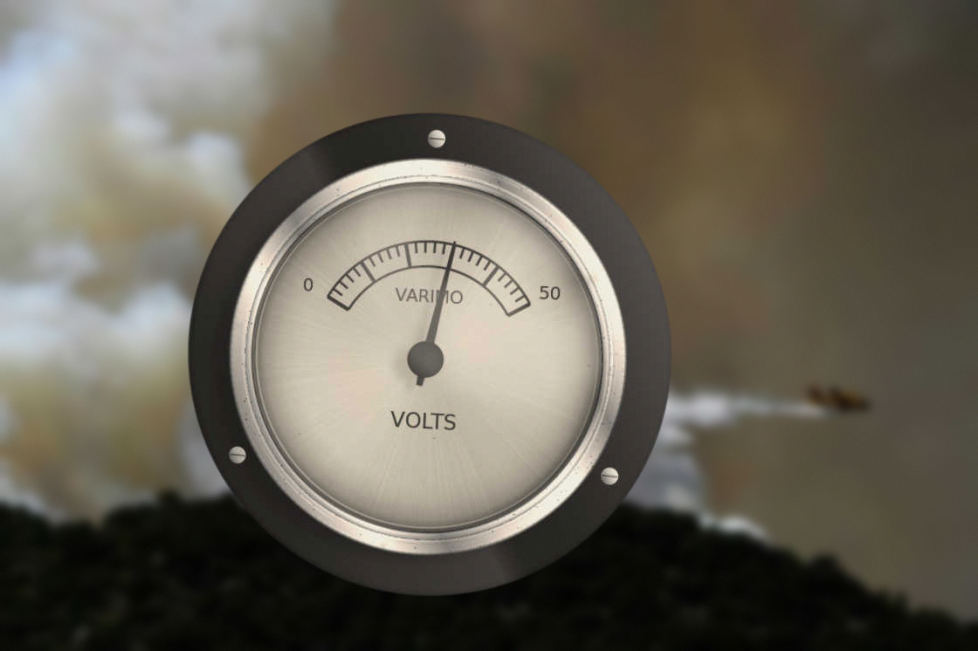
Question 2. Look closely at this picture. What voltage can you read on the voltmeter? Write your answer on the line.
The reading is 30 V
